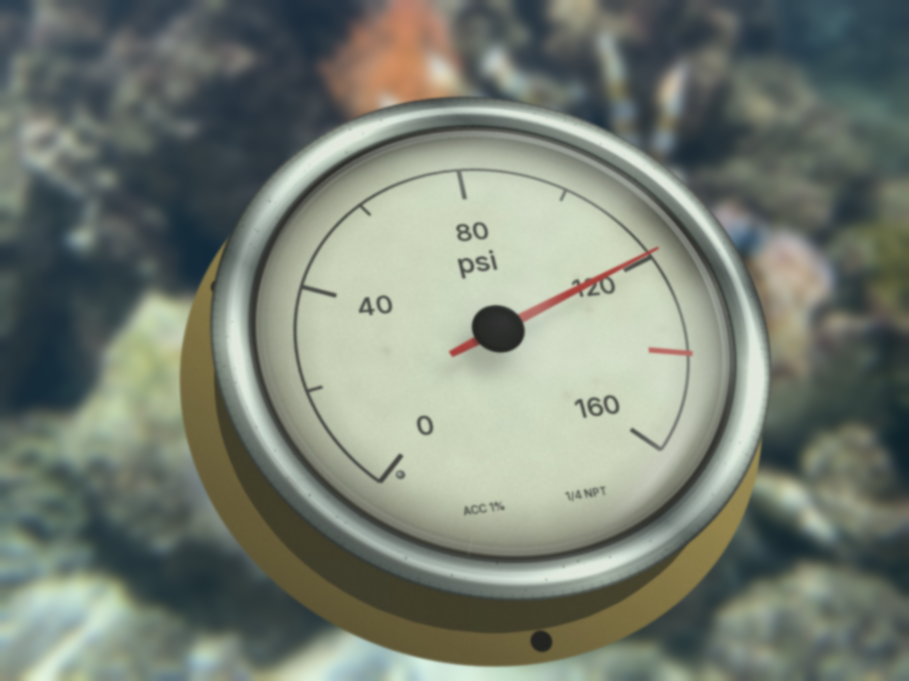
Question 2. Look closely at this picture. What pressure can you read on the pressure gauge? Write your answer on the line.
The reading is 120 psi
